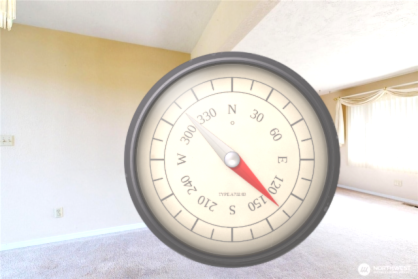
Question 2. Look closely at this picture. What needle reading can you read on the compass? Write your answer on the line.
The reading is 135 °
